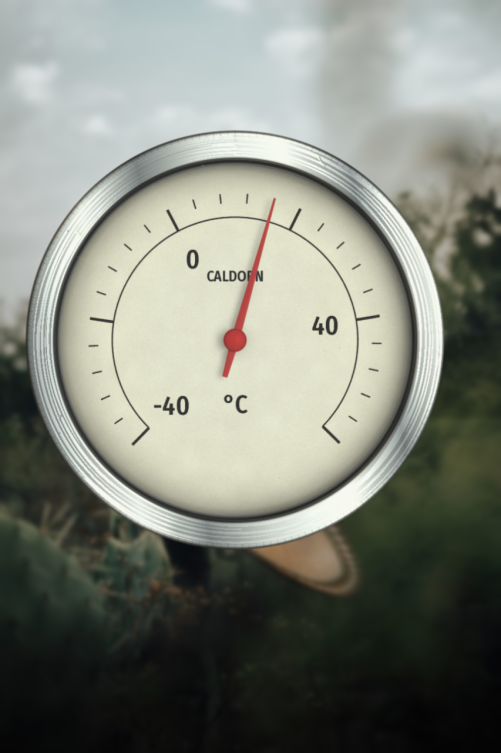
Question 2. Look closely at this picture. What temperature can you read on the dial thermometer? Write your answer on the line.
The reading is 16 °C
